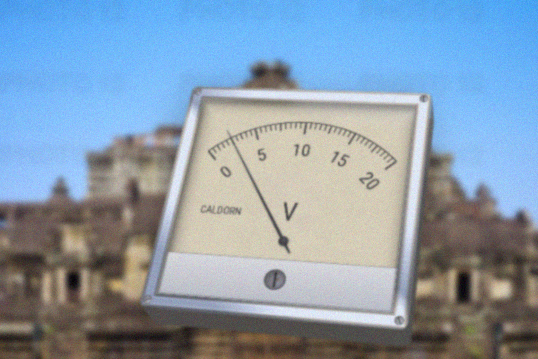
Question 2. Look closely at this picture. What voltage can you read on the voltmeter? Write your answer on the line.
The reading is 2.5 V
